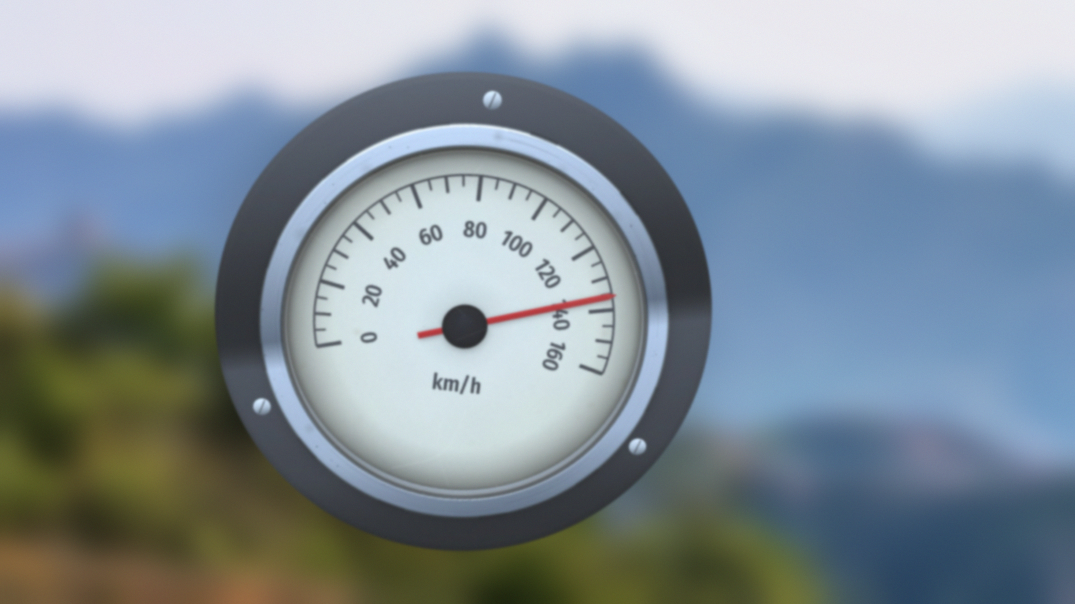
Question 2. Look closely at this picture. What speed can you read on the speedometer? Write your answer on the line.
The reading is 135 km/h
